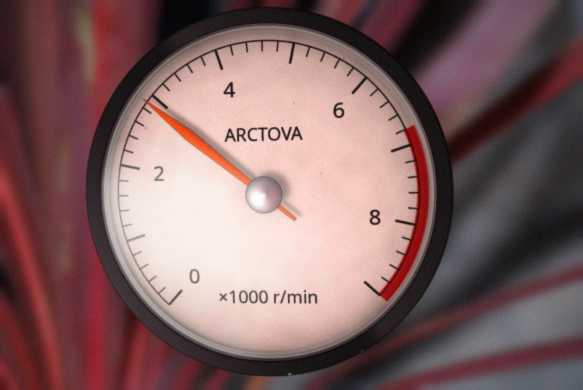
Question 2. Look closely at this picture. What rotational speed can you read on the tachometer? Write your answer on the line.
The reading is 2900 rpm
